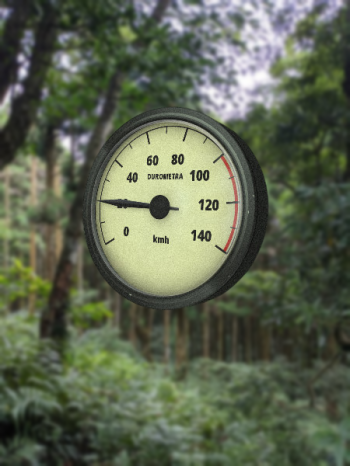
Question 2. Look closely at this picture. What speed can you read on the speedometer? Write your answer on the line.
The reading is 20 km/h
